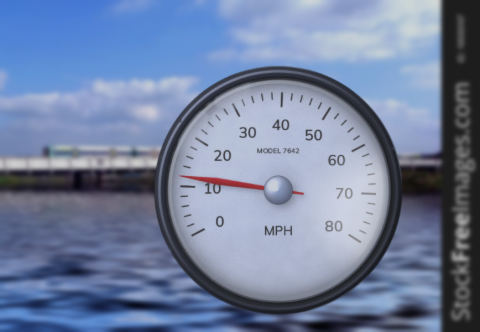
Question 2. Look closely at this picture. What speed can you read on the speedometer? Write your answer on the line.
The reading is 12 mph
